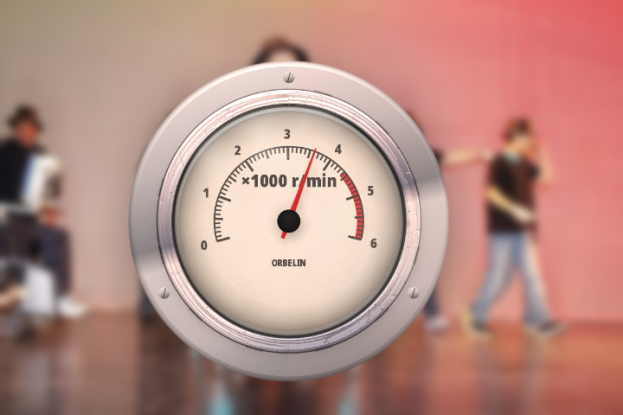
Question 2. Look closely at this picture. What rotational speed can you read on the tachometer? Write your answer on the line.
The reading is 3600 rpm
